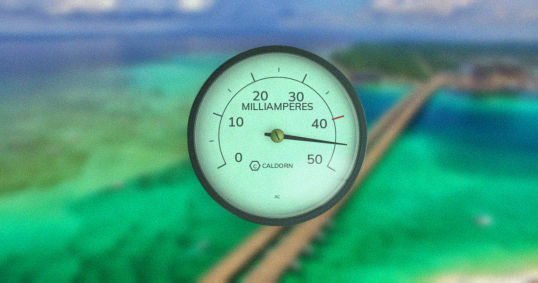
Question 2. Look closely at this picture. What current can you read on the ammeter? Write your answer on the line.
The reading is 45 mA
